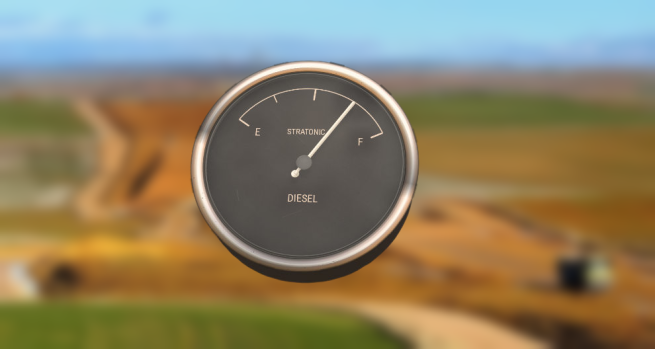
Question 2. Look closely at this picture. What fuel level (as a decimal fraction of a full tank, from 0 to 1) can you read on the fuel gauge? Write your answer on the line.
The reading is 0.75
